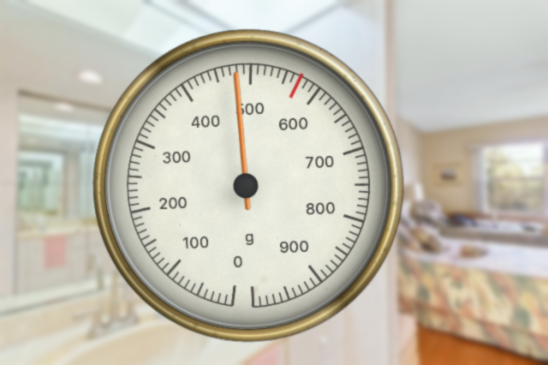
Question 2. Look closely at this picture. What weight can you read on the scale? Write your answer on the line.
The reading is 480 g
